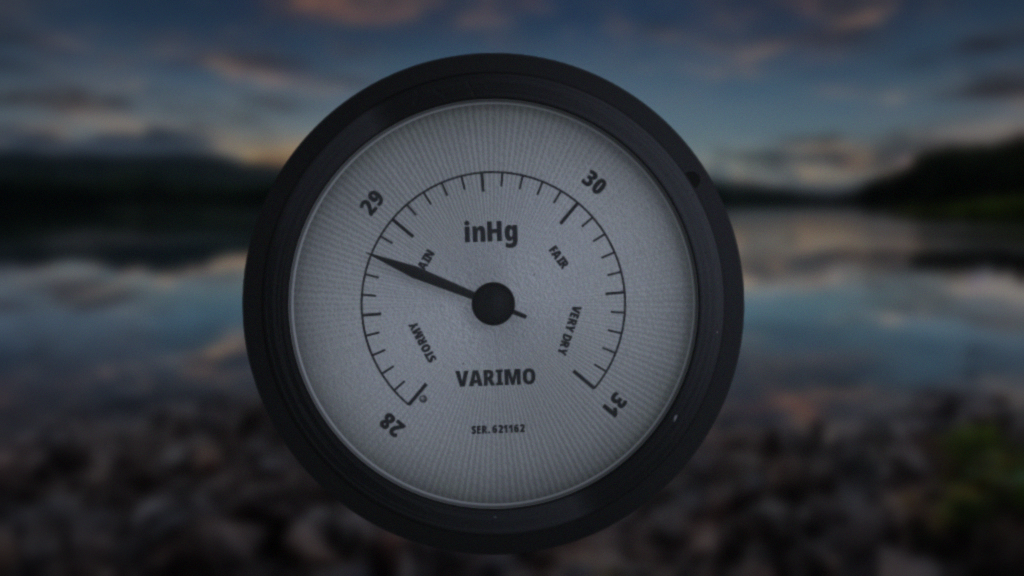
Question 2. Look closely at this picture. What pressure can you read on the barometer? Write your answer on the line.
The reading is 28.8 inHg
